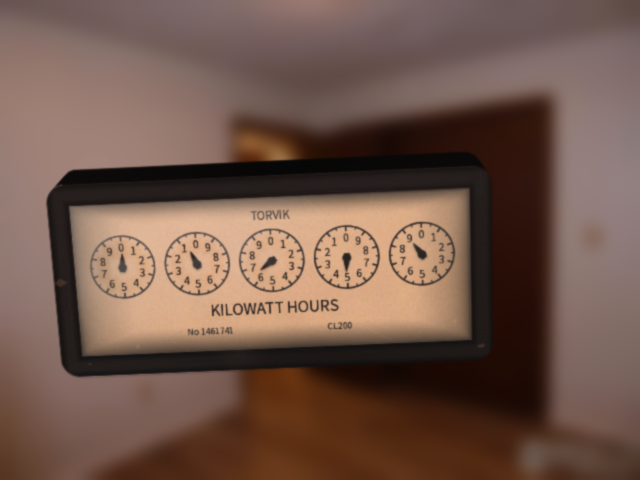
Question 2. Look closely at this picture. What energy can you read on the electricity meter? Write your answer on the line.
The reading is 649 kWh
